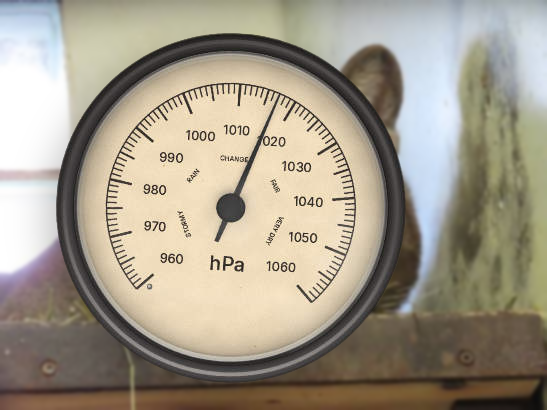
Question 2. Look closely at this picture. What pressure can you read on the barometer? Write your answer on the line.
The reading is 1017 hPa
